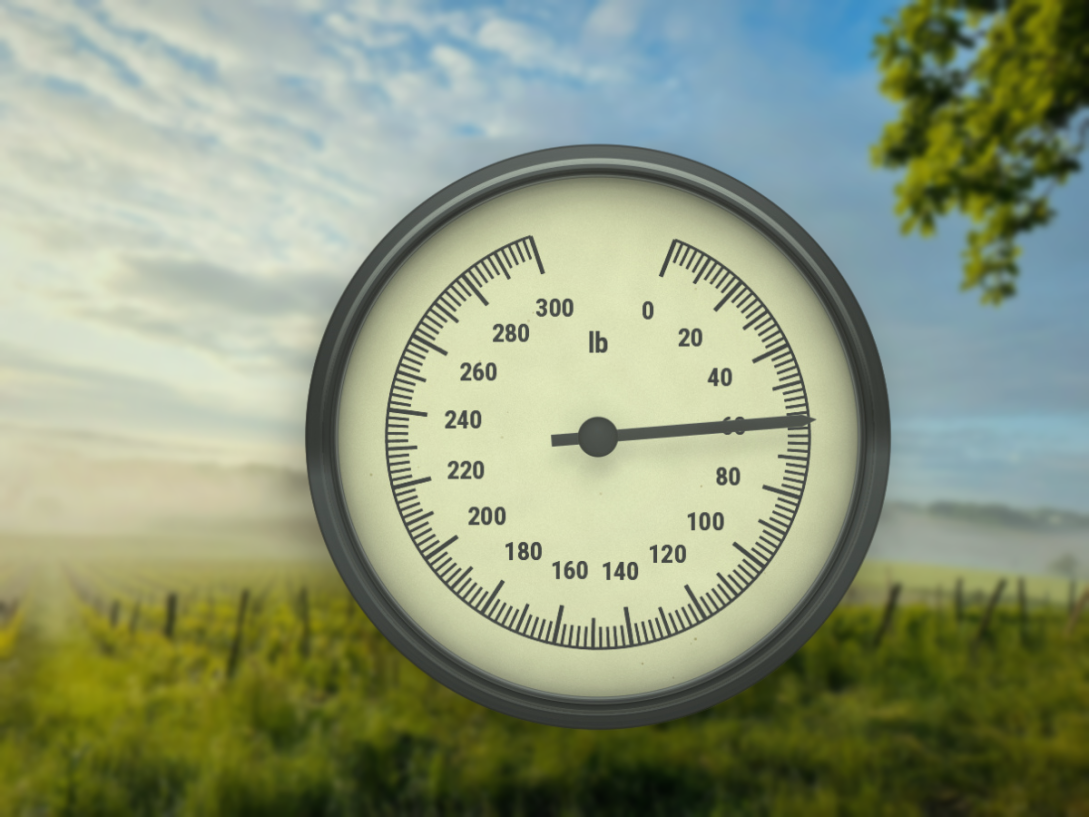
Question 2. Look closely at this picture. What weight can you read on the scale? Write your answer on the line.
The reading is 60 lb
